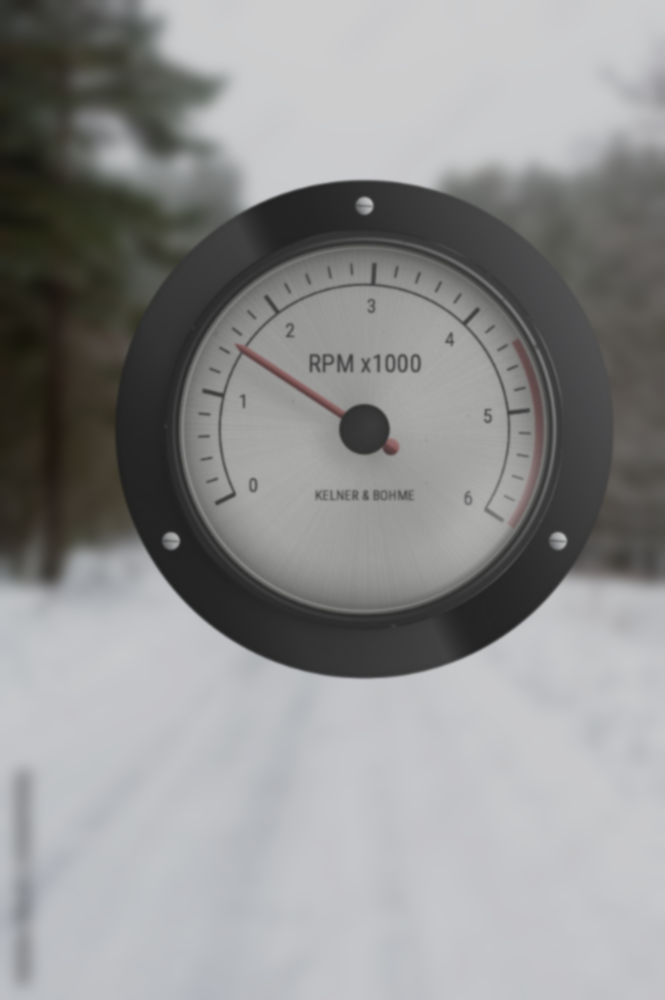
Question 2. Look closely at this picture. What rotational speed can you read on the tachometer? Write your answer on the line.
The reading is 1500 rpm
